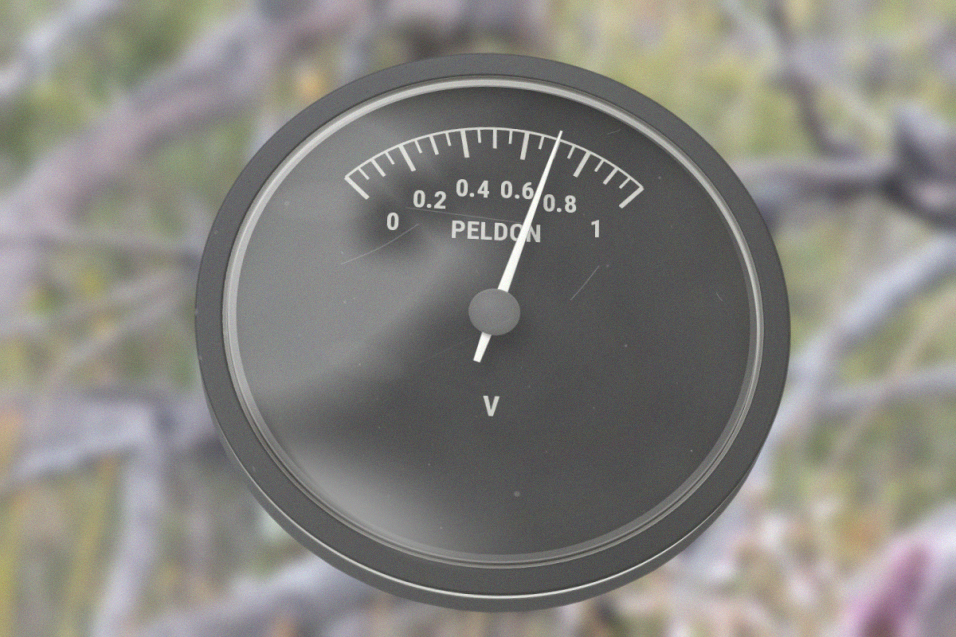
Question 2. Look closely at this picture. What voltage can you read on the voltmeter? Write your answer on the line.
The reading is 0.7 V
